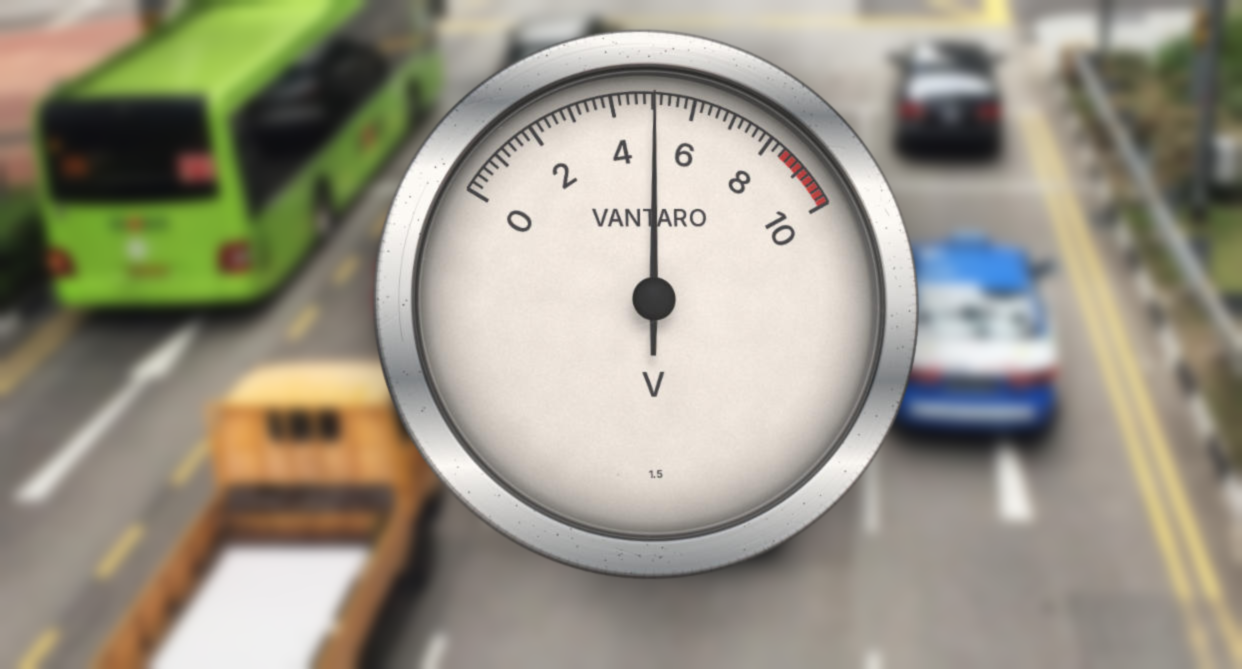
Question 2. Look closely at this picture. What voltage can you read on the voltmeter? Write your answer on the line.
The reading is 5 V
